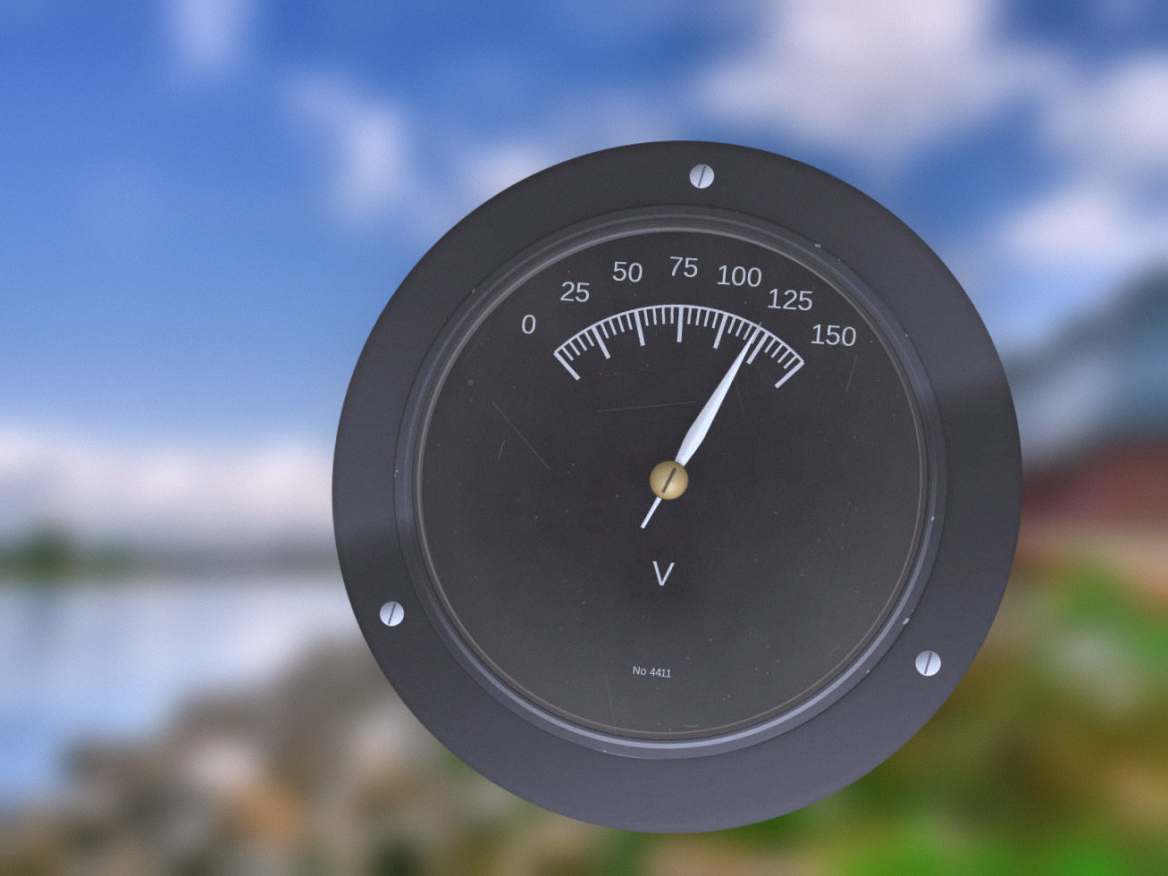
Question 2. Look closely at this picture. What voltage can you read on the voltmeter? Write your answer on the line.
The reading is 120 V
